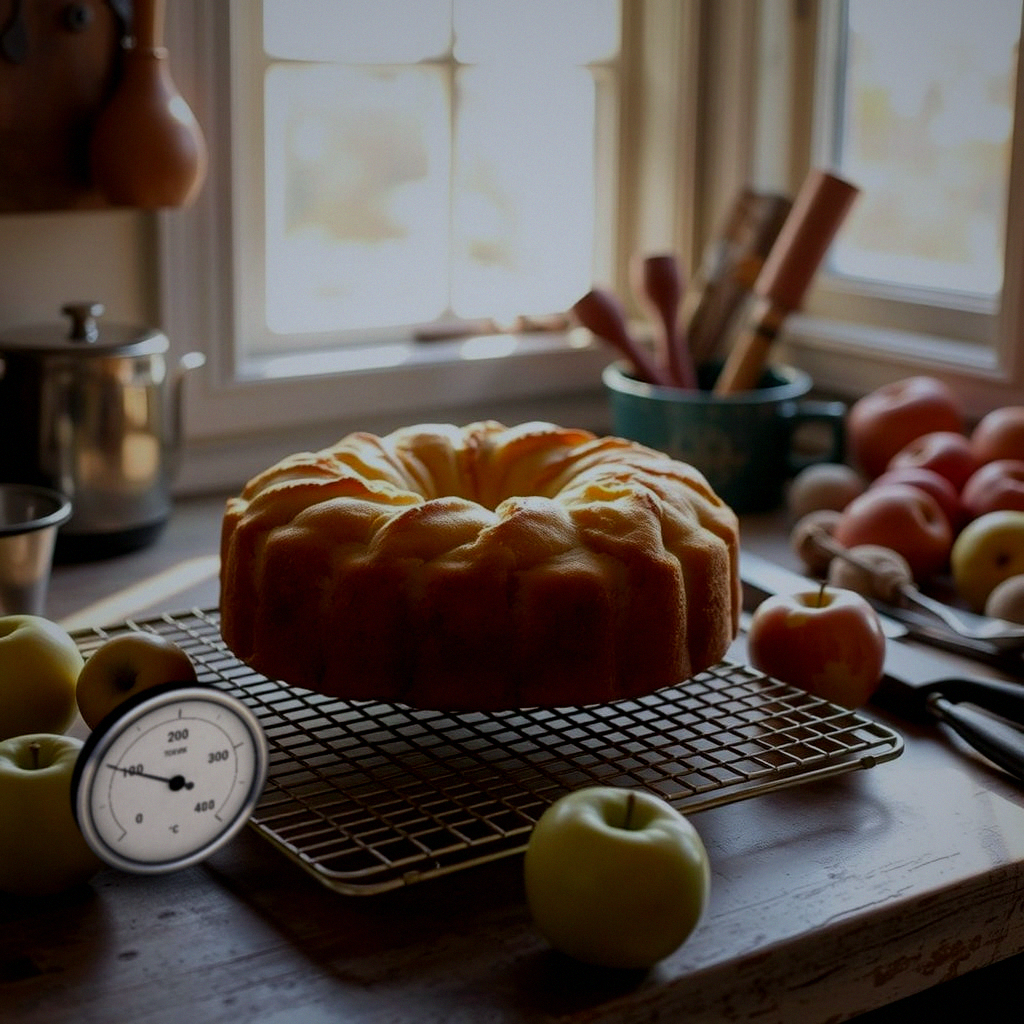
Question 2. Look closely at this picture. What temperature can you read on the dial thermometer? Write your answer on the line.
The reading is 100 °C
